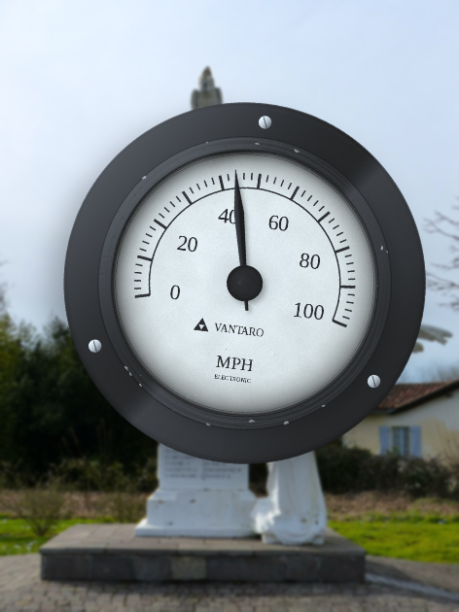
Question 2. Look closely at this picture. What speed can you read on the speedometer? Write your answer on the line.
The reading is 44 mph
